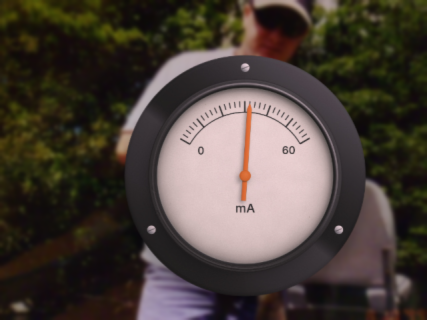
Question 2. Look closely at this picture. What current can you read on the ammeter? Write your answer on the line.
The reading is 32 mA
